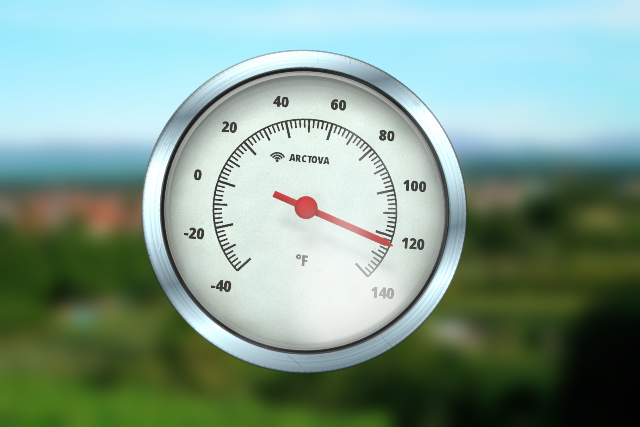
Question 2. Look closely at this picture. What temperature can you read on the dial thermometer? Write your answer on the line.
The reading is 124 °F
